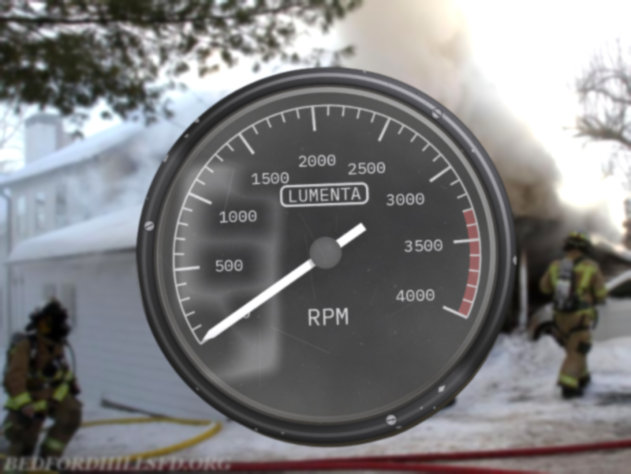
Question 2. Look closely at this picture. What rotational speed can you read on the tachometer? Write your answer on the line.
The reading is 0 rpm
